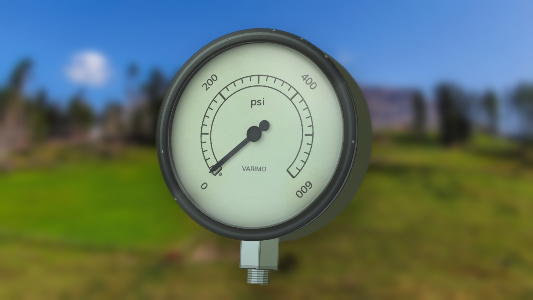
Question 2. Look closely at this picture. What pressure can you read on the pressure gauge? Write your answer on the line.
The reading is 10 psi
